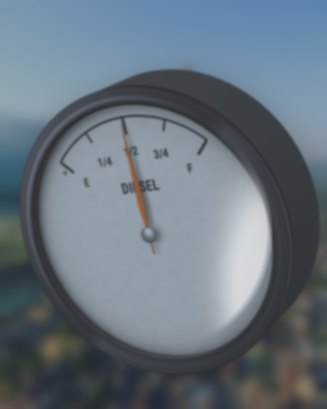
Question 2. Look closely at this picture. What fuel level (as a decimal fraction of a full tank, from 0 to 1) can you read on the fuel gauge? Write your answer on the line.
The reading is 0.5
